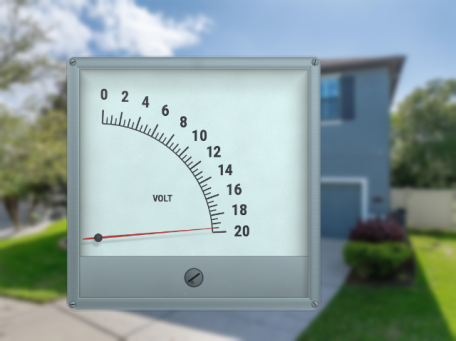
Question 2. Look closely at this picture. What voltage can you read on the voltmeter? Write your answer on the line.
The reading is 19.5 V
